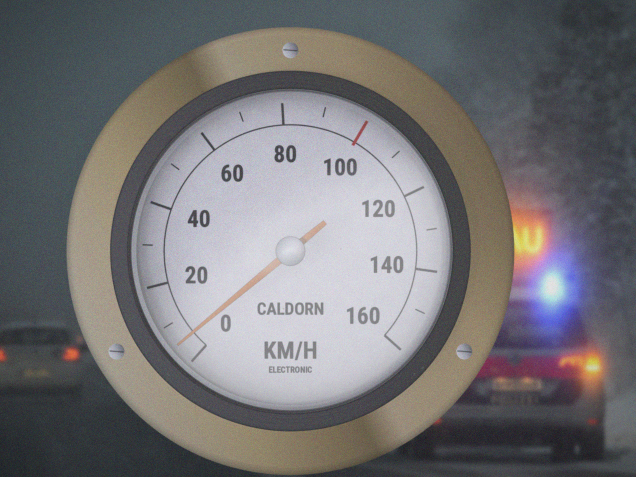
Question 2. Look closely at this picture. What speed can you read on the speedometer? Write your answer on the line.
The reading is 5 km/h
